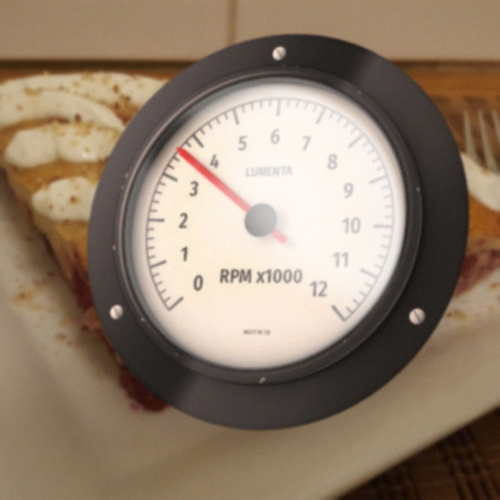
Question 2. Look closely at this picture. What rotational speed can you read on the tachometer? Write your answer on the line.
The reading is 3600 rpm
